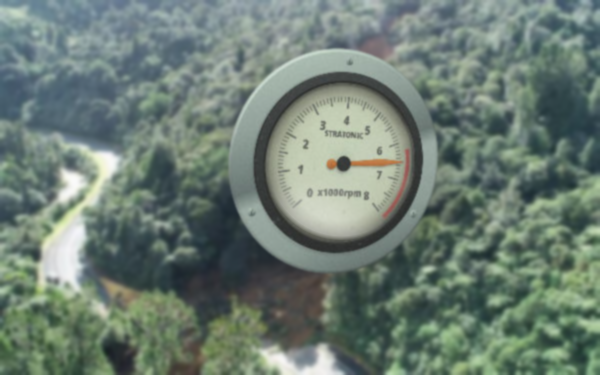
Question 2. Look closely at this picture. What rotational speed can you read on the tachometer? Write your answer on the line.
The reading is 6500 rpm
